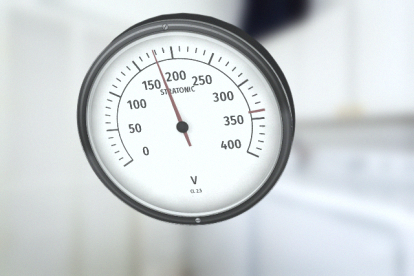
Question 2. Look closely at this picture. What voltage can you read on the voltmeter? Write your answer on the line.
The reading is 180 V
